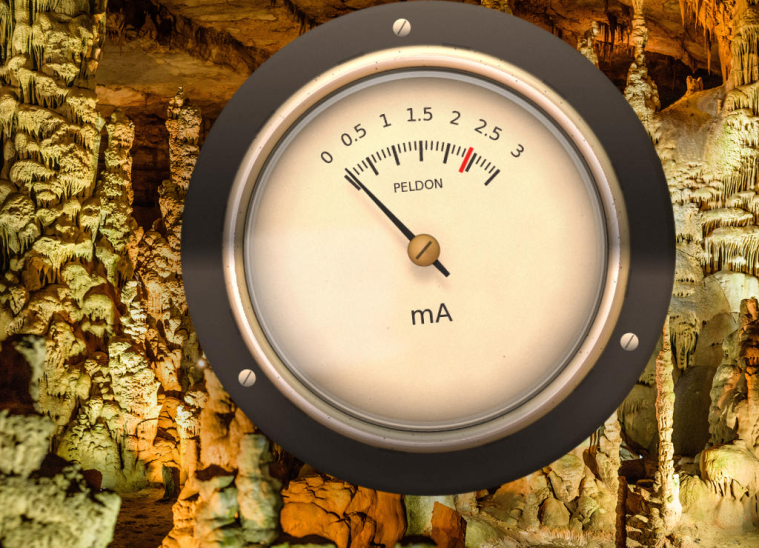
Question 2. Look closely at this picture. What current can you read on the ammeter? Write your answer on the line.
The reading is 0.1 mA
